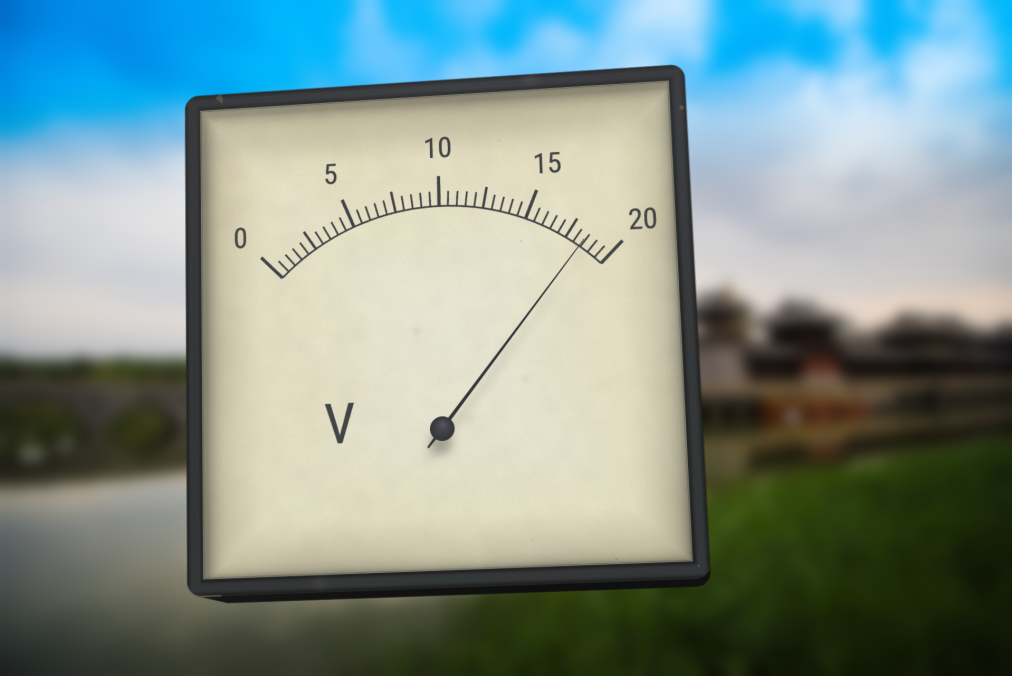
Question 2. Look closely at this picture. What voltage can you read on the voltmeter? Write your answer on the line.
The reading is 18.5 V
